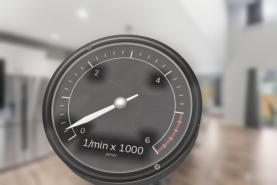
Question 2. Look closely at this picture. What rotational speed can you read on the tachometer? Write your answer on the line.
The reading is 200 rpm
